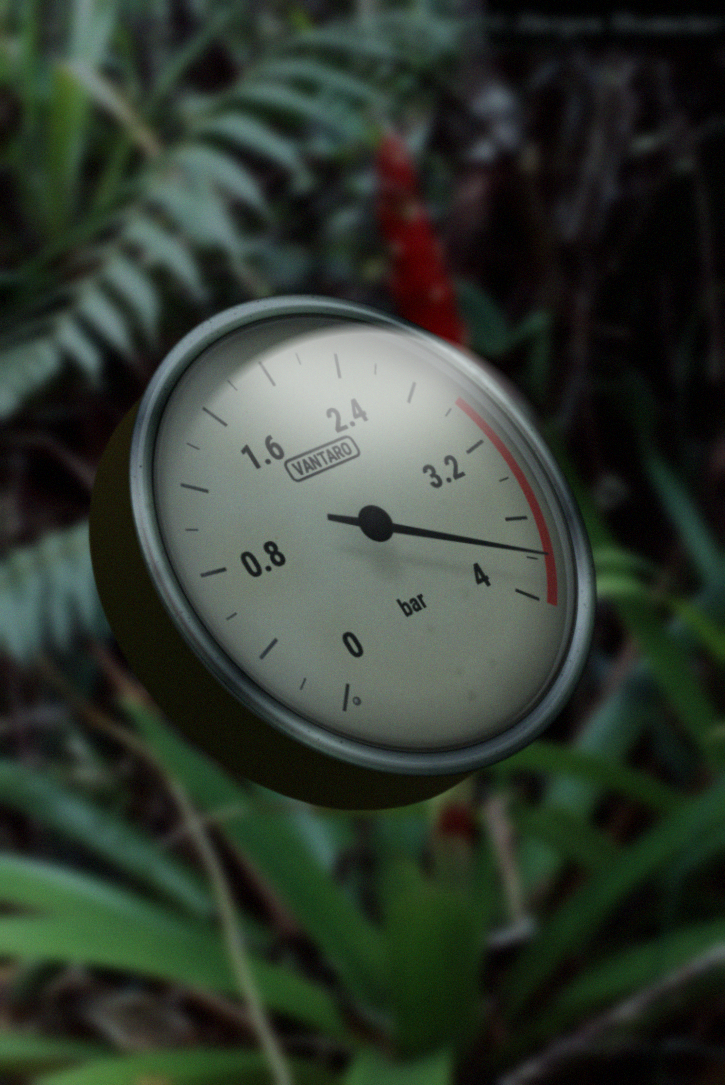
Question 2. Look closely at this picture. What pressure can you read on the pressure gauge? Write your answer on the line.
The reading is 3.8 bar
